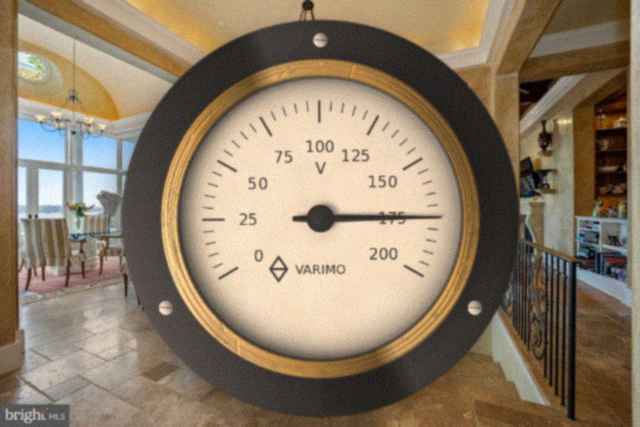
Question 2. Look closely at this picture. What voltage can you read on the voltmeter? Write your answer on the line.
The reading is 175 V
